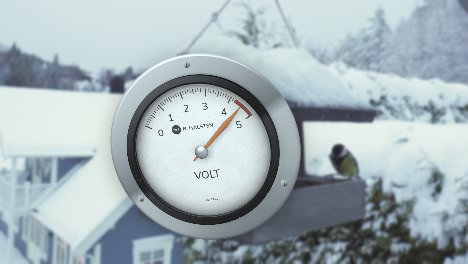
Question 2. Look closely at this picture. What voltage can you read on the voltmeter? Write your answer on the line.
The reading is 4.5 V
